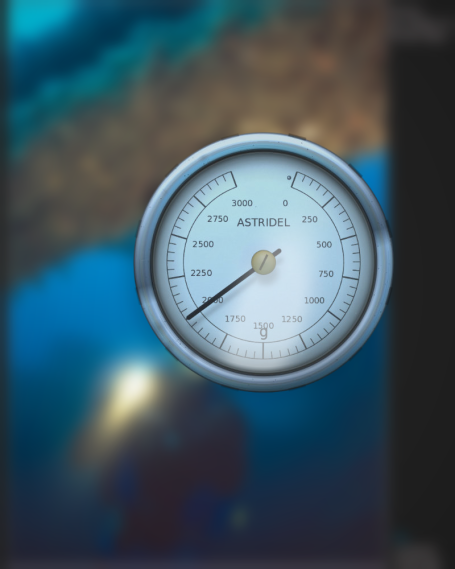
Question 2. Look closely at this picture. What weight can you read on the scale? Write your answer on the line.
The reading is 2000 g
